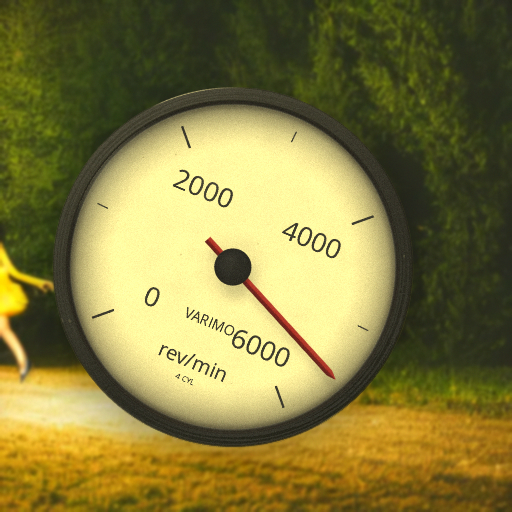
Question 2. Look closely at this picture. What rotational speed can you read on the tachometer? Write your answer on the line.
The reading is 5500 rpm
